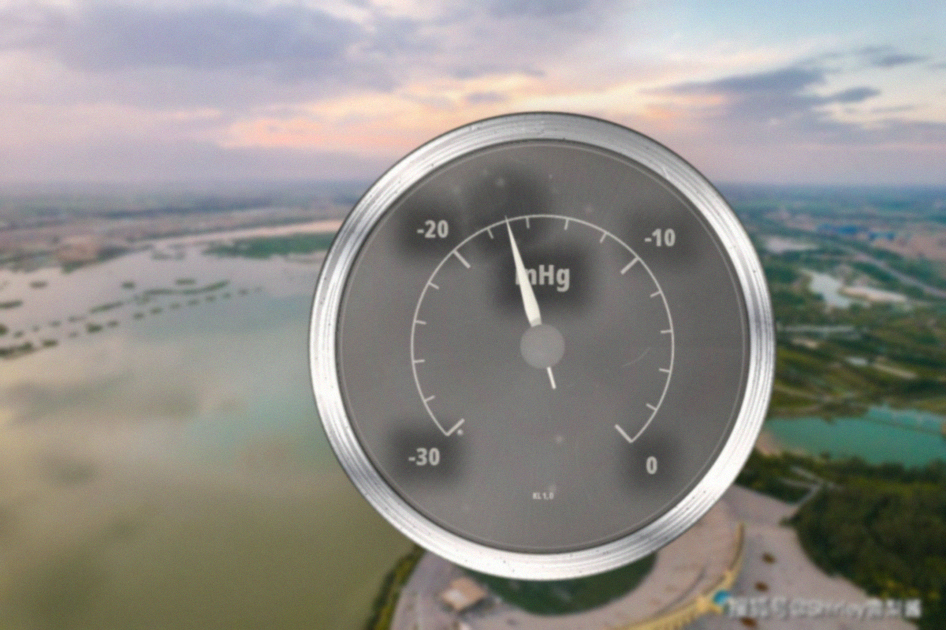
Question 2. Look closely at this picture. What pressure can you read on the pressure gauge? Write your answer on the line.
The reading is -17 inHg
